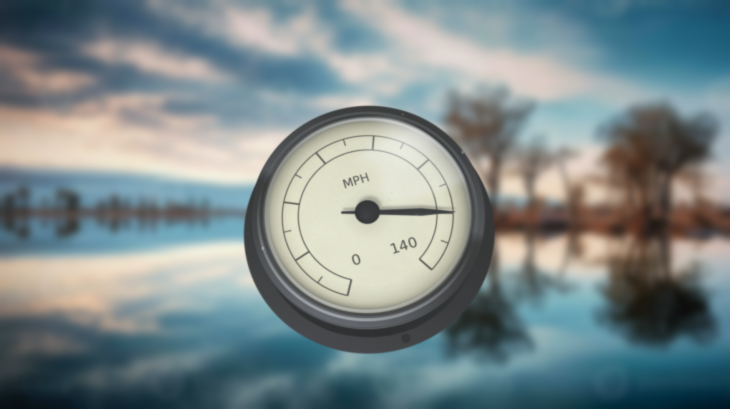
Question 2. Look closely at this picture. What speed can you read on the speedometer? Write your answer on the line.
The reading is 120 mph
